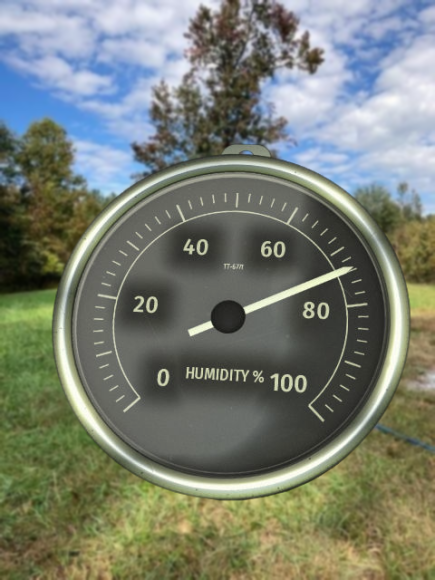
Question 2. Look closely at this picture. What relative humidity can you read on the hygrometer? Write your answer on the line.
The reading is 74 %
